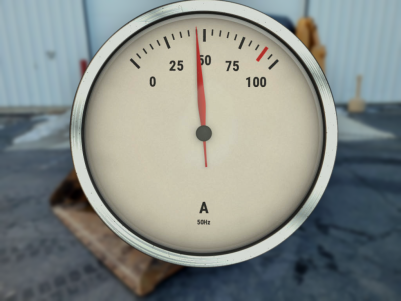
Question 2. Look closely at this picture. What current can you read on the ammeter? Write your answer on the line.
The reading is 45 A
